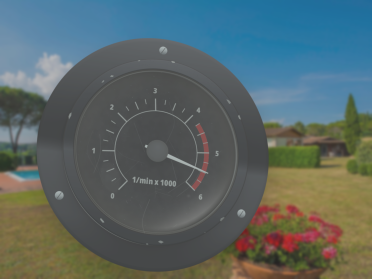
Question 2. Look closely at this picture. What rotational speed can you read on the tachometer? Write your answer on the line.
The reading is 5500 rpm
